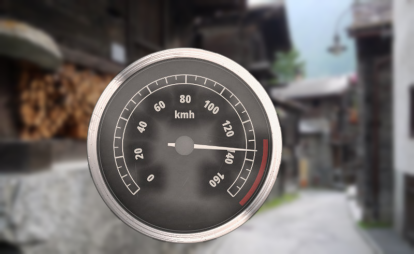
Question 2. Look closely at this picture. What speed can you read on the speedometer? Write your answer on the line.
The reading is 135 km/h
